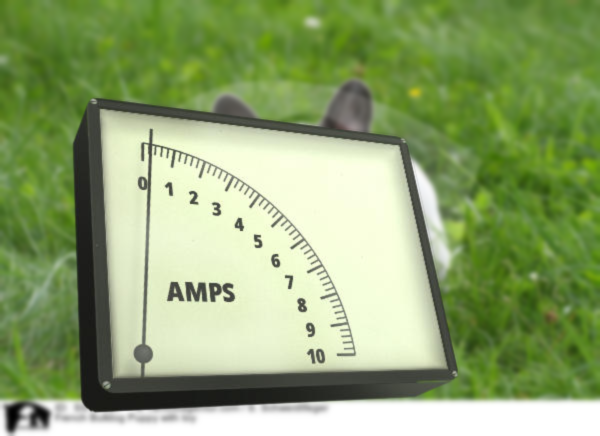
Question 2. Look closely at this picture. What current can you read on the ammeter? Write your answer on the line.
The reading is 0.2 A
